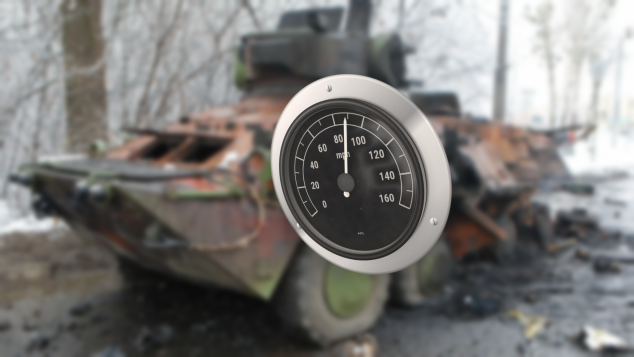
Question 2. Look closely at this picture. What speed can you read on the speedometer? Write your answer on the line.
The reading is 90 mph
